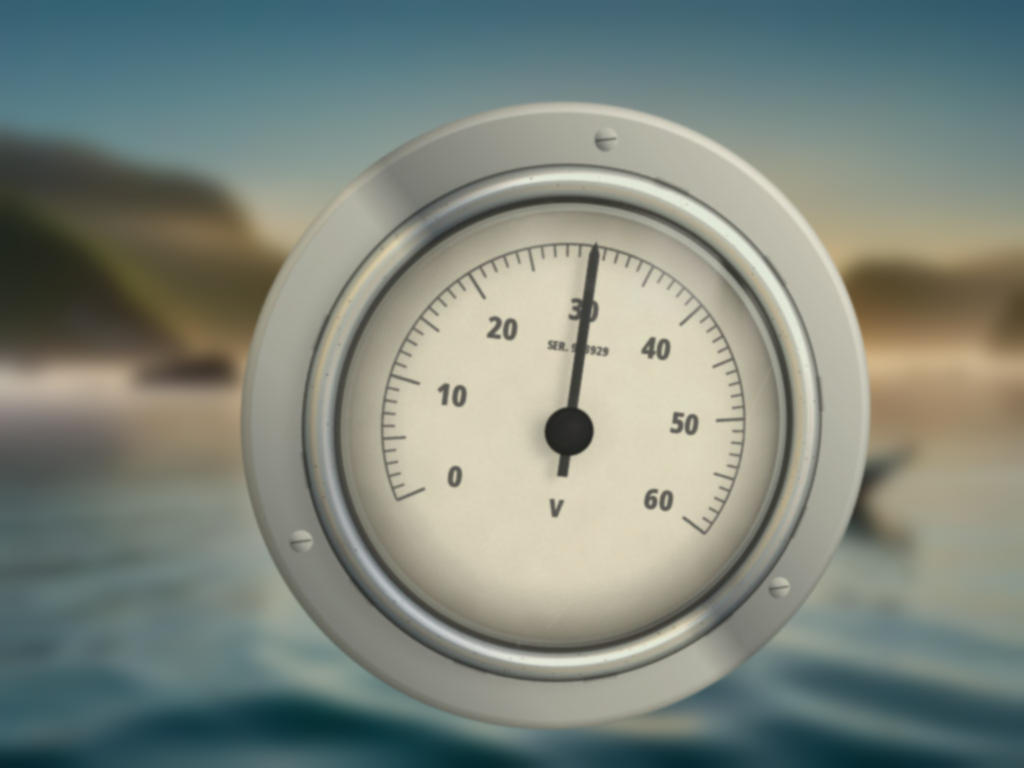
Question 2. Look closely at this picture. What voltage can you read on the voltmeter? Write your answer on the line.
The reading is 30 V
